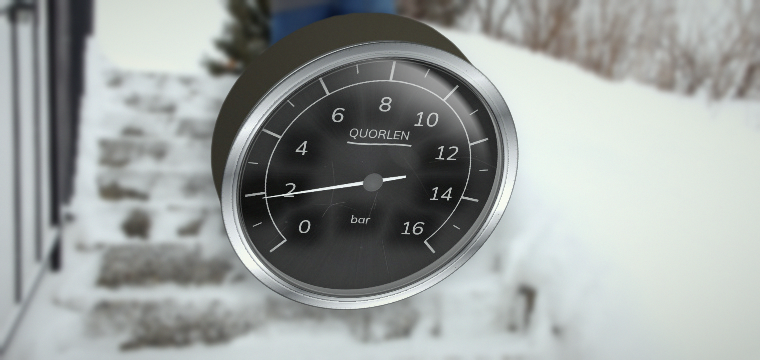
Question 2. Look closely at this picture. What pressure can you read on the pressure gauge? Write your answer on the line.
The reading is 2 bar
